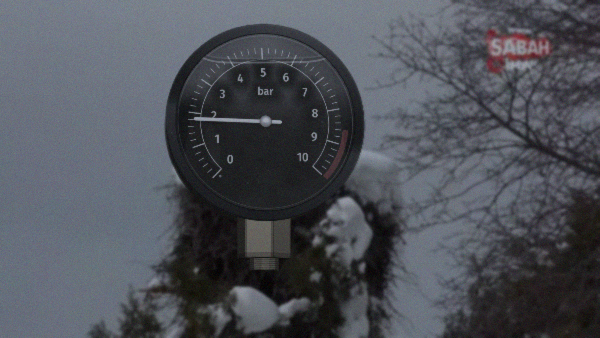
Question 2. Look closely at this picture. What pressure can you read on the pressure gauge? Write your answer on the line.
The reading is 1.8 bar
